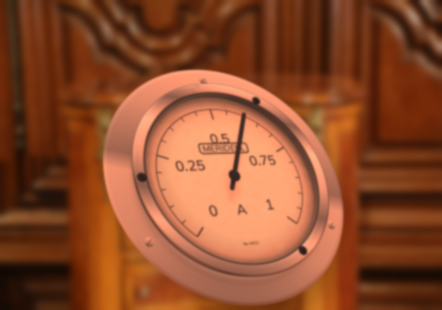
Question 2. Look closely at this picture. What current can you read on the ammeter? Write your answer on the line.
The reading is 0.6 A
